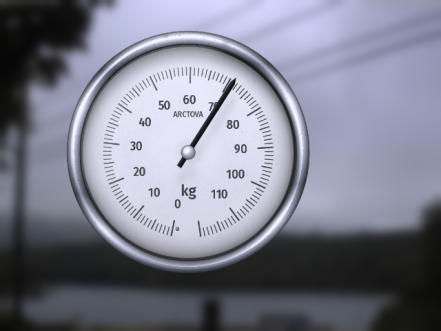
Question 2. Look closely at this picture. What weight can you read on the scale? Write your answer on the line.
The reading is 71 kg
